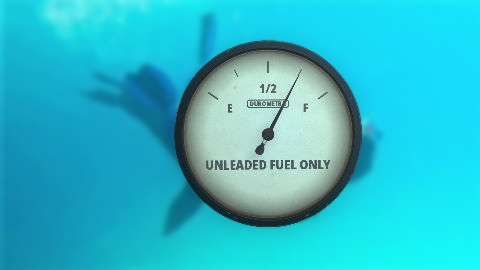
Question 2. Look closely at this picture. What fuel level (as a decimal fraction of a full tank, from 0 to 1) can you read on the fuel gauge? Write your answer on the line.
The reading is 0.75
